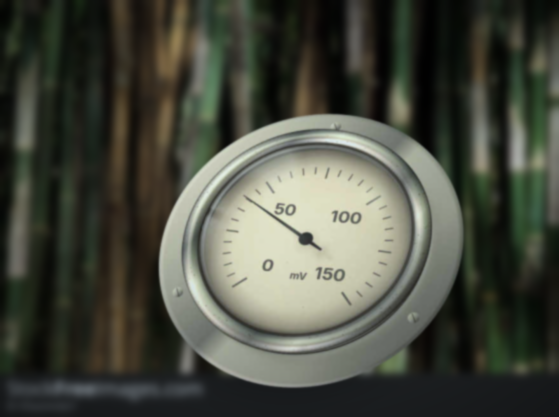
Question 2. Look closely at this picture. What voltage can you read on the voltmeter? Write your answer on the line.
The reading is 40 mV
